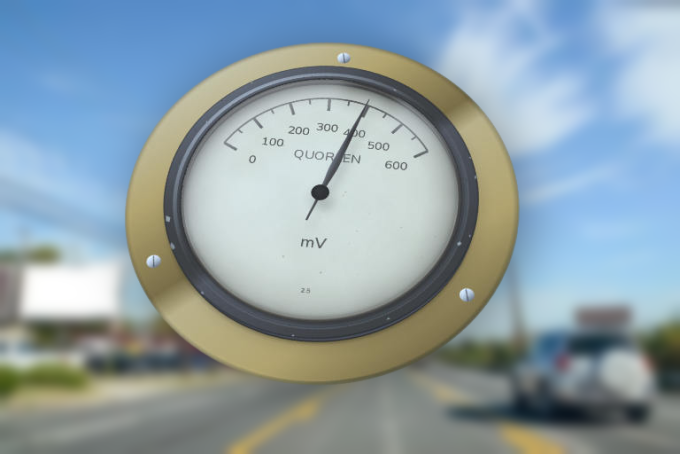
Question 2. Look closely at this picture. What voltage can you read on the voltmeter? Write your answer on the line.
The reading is 400 mV
